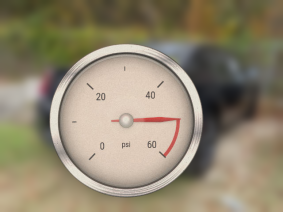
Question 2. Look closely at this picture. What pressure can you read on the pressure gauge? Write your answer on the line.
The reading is 50 psi
